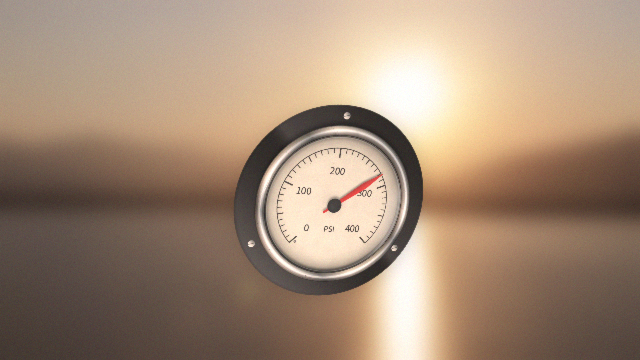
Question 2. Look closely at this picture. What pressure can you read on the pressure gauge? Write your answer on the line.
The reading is 280 psi
